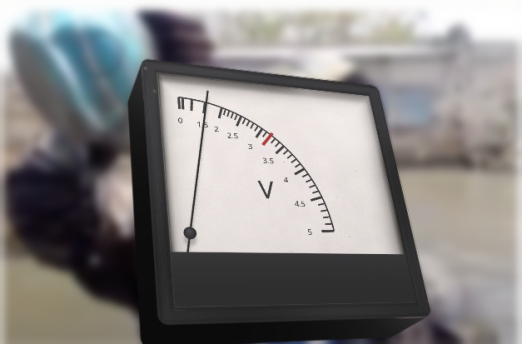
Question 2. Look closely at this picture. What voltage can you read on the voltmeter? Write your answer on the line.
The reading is 1.5 V
